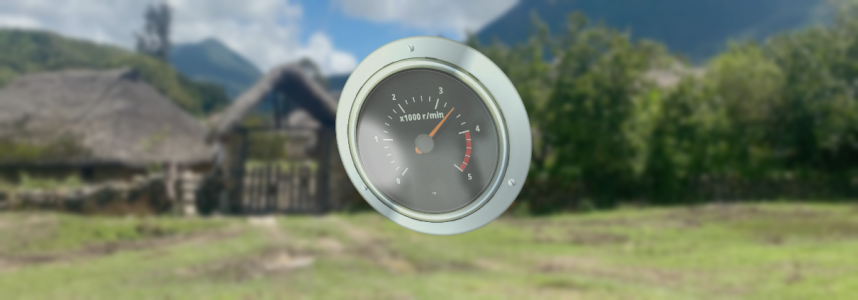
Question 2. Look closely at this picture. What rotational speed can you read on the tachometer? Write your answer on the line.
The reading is 3400 rpm
